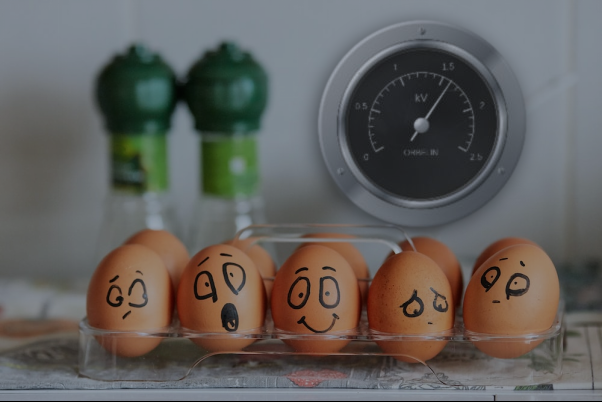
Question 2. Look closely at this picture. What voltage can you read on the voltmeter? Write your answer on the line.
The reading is 1.6 kV
